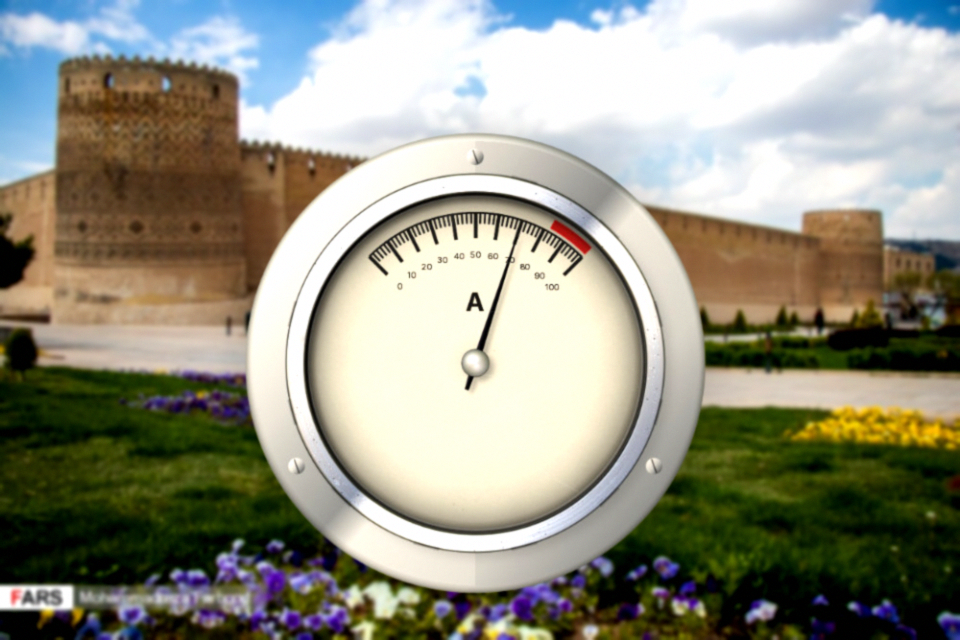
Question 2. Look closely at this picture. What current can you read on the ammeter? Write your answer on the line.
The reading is 70 A
